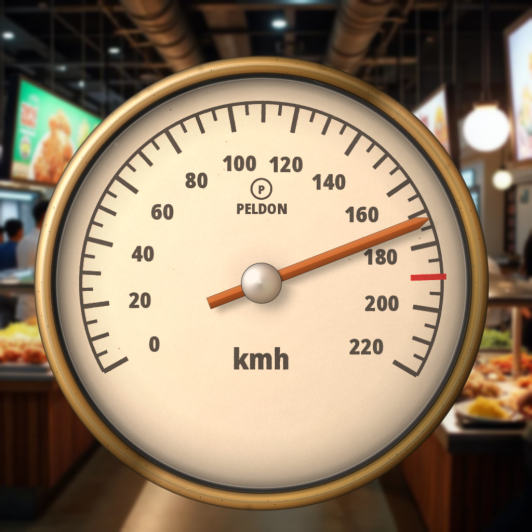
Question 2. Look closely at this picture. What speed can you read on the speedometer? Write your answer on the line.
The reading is 172.5 km/h
